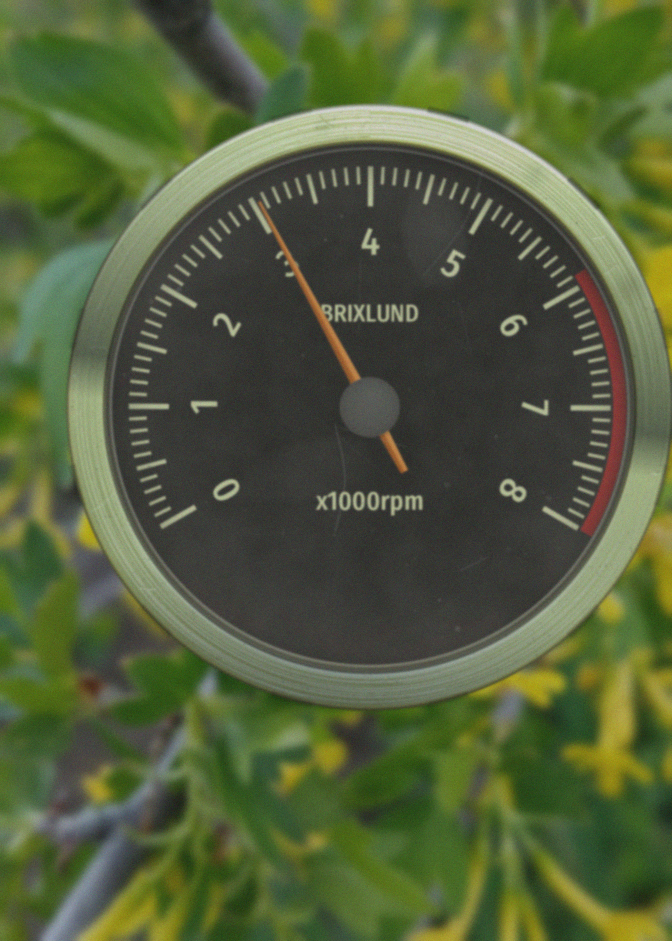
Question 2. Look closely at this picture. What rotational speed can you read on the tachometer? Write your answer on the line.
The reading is 3050 rpm
